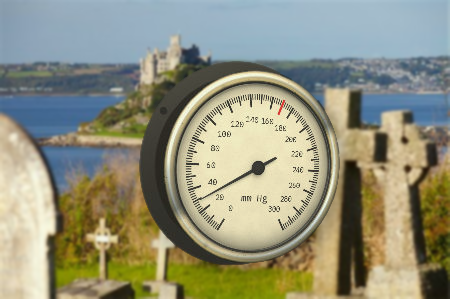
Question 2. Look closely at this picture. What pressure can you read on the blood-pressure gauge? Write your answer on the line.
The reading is 30 mmHg
